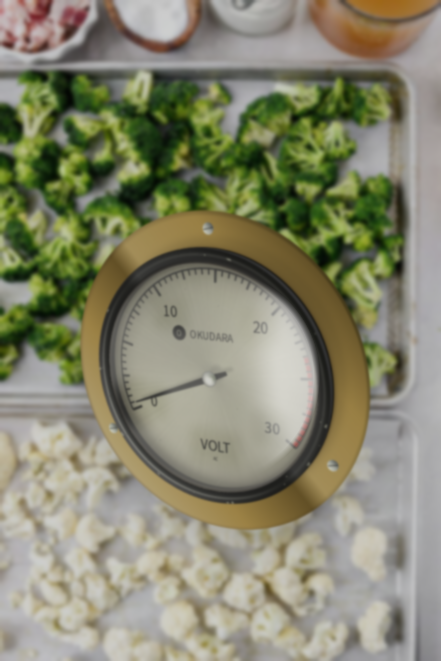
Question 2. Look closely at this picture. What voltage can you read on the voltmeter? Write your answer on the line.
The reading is 0.5 V
